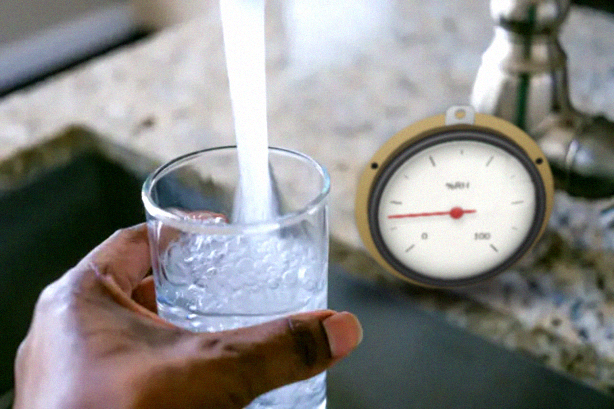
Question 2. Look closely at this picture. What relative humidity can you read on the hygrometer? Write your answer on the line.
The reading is 15 %
